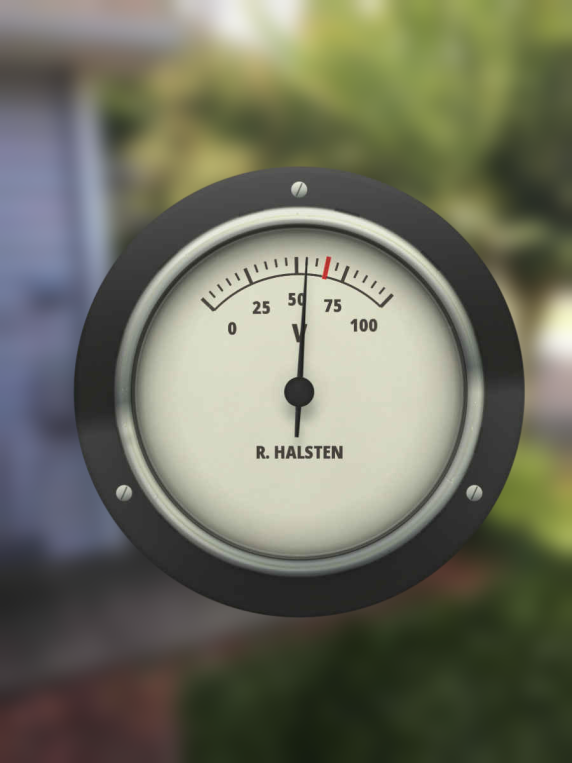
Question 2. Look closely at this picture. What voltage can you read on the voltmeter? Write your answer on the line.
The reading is 55 V
